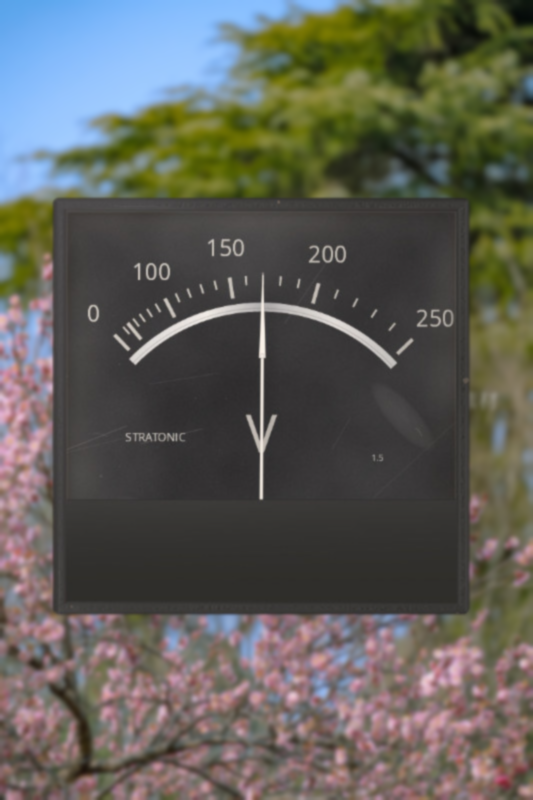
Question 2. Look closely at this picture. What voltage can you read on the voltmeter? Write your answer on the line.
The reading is 170 V
